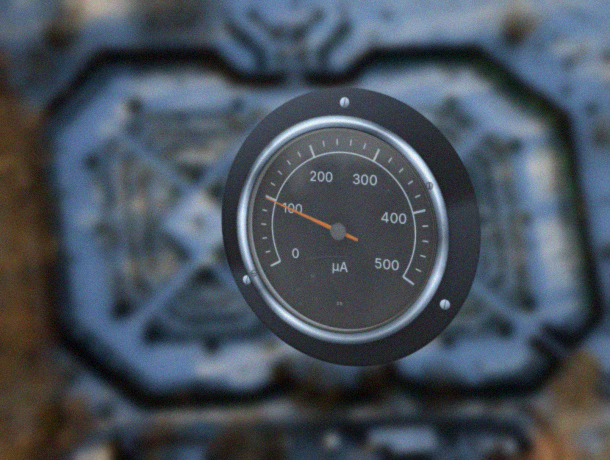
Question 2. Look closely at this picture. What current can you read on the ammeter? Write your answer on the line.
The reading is 100 µA
